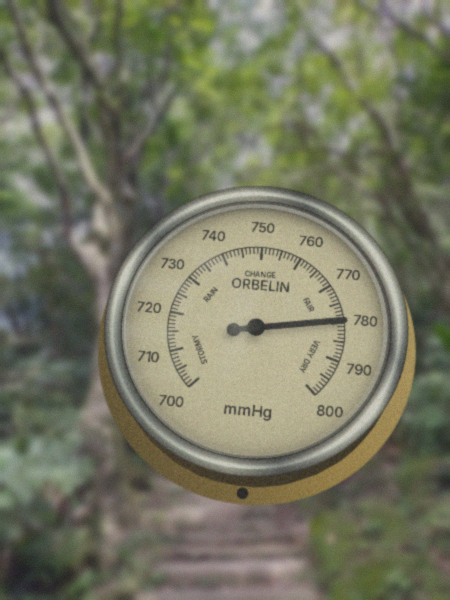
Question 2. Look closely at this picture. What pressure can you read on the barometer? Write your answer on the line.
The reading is 780 mmHg
